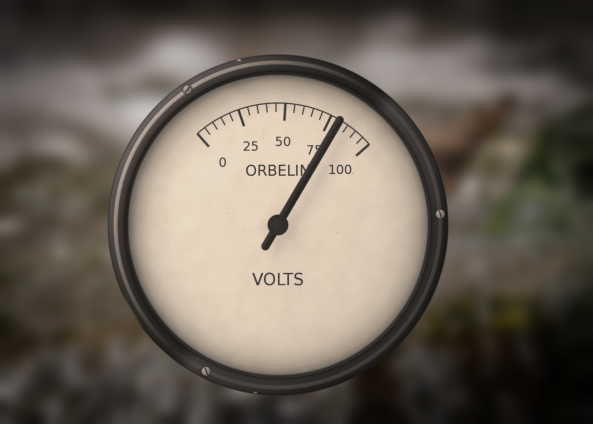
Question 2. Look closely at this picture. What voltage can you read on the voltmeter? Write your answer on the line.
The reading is 80 V
